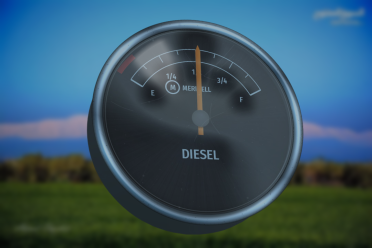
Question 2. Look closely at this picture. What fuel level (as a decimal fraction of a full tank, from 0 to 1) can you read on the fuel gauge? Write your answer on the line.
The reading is 0.5
